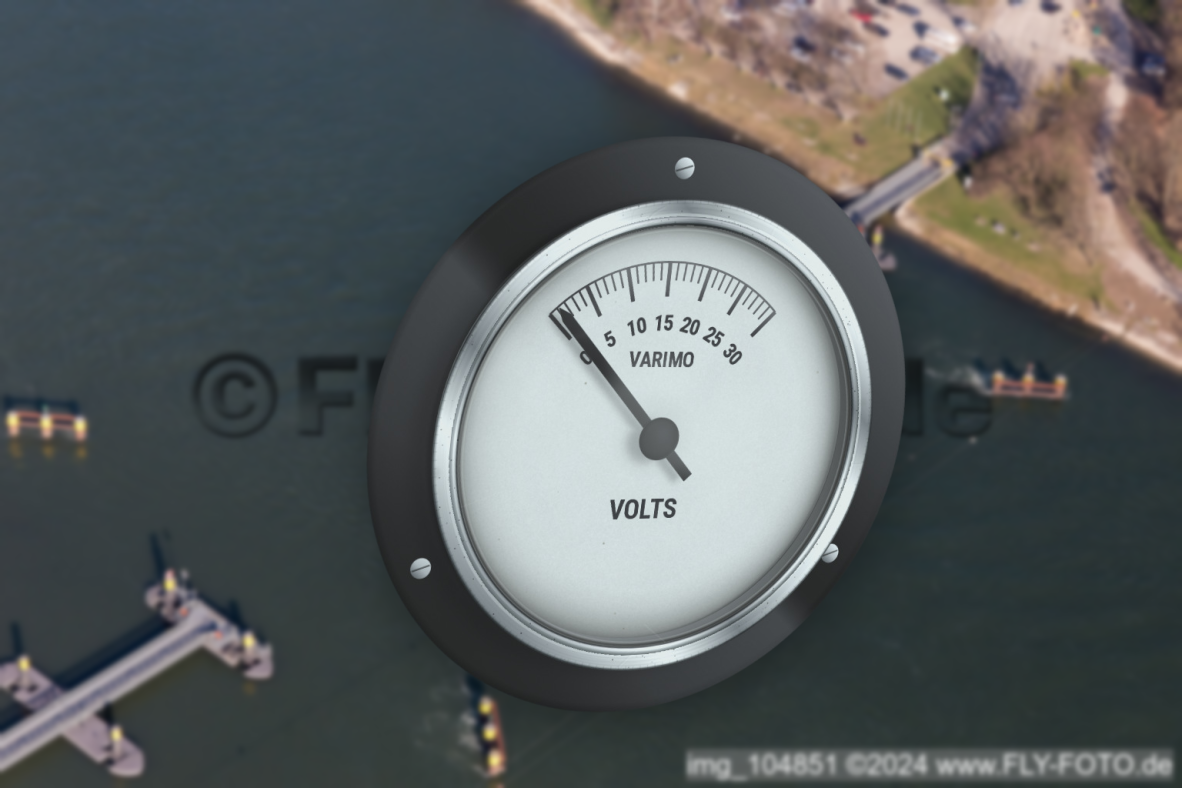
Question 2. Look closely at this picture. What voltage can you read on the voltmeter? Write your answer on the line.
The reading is 1 V
